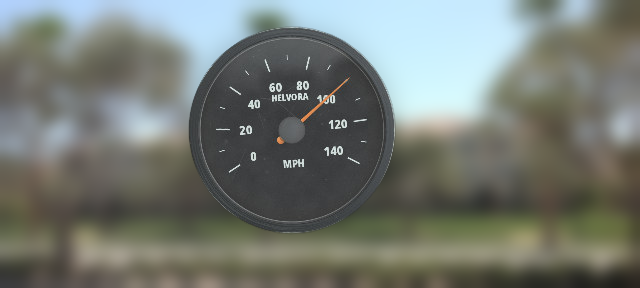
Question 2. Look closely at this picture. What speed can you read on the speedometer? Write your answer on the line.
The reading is 100 mph
